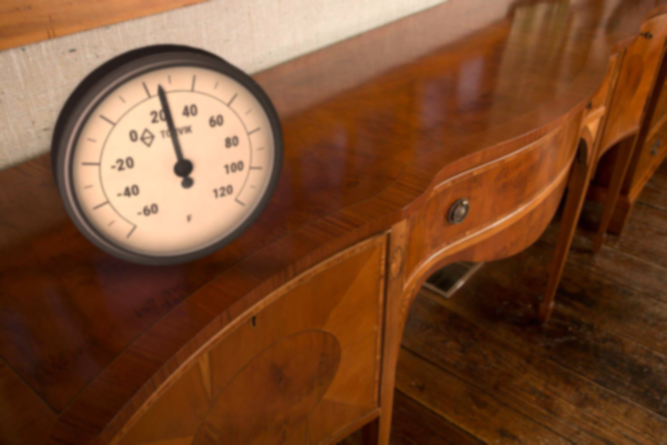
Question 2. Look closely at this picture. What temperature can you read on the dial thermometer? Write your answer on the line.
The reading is 25 °F
